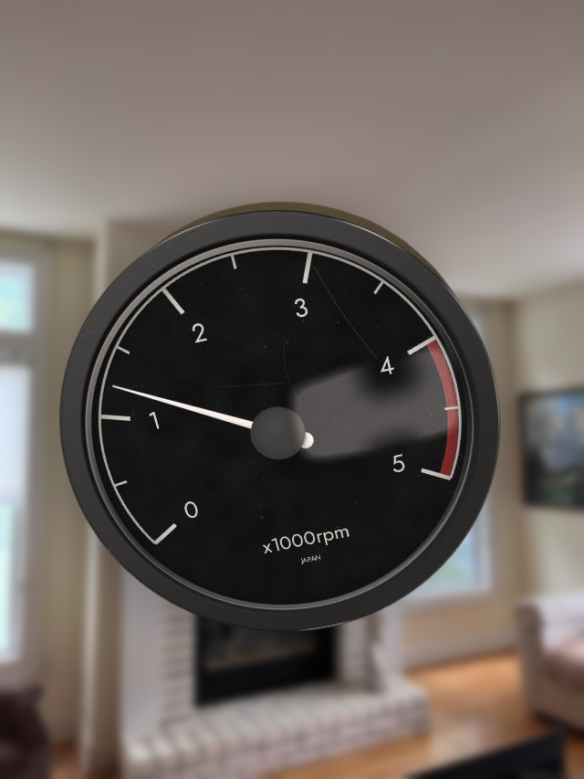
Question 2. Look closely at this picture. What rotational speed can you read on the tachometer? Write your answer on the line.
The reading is 1250 rpm
